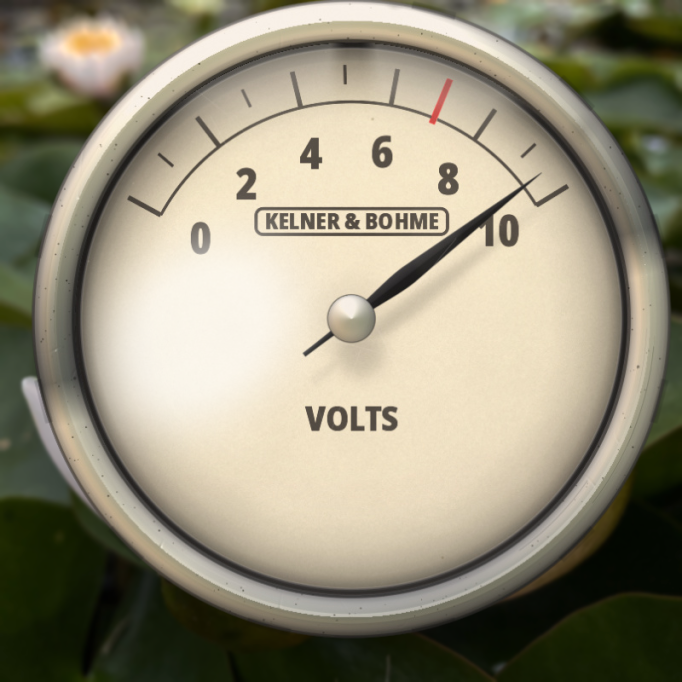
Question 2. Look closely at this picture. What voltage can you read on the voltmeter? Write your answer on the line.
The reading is 9.5 V
